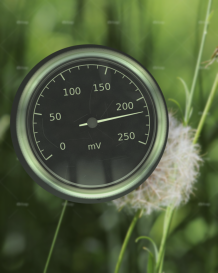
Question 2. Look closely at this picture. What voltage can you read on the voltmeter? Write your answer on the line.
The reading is 215 mV
